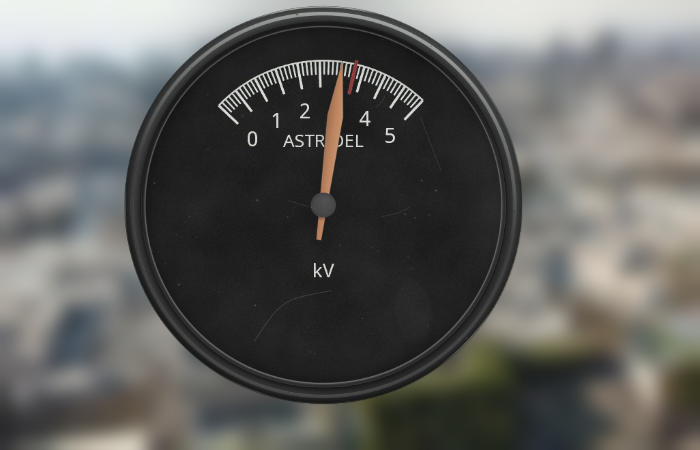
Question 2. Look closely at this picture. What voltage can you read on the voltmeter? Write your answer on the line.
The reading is 3 kV
